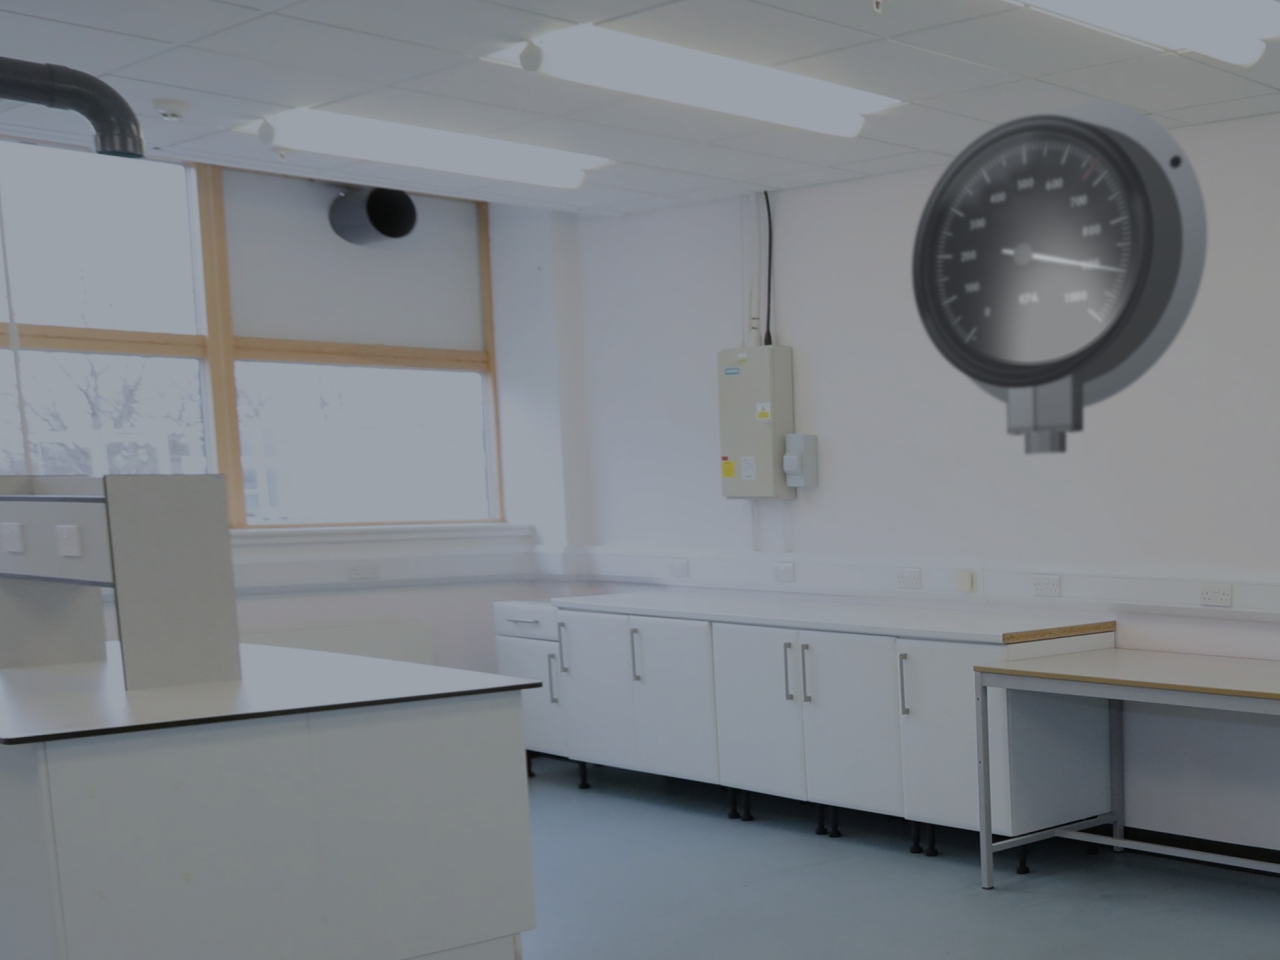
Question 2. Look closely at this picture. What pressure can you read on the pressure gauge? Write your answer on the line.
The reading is 900 kPa
